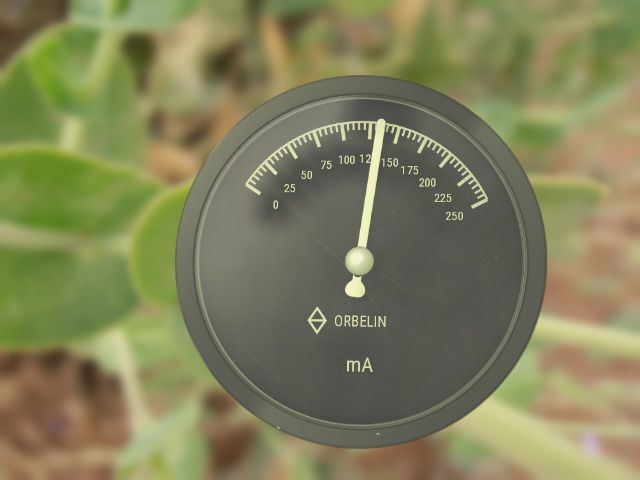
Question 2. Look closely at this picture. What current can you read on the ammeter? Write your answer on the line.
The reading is 135 mA
